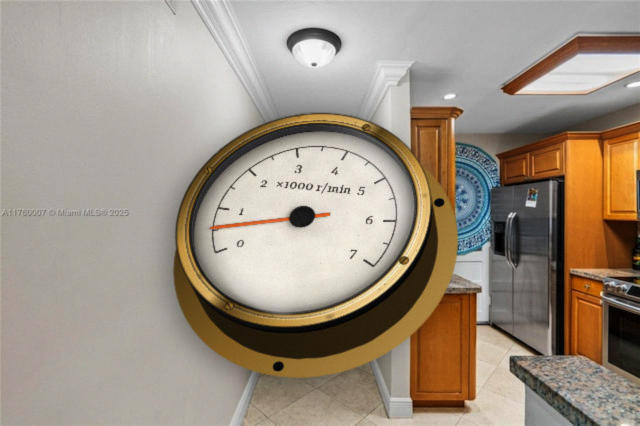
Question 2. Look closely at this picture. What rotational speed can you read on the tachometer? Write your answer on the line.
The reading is 500 rpm
